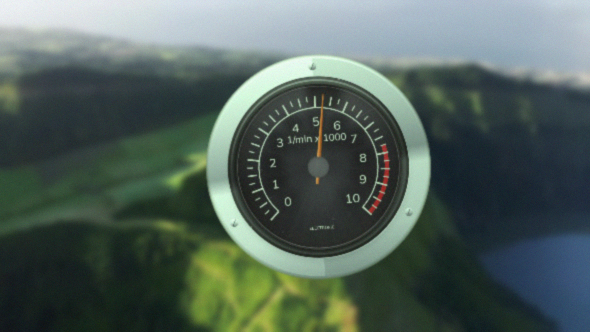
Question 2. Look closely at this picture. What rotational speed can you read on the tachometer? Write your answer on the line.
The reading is 5250 rpm
